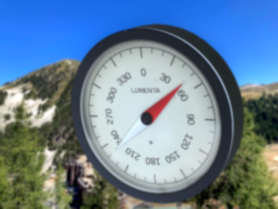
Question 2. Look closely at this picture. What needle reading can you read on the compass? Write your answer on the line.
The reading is 50 °
